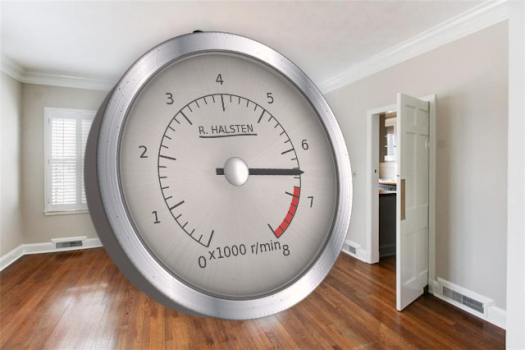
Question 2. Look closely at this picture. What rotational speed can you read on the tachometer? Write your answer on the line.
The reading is 6500 rpm
